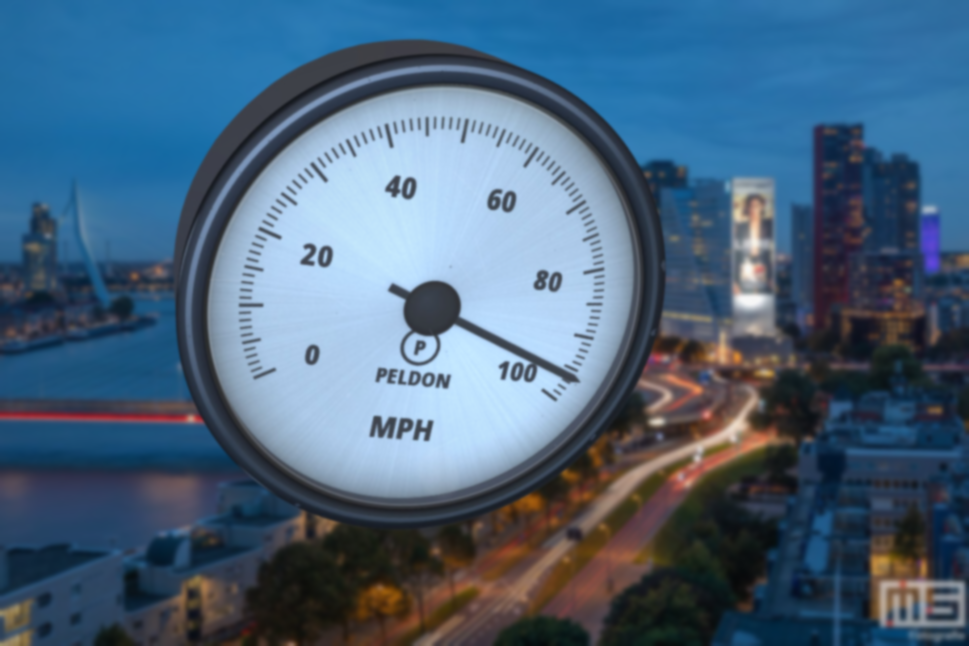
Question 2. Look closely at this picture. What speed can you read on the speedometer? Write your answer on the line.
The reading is 96 mph
